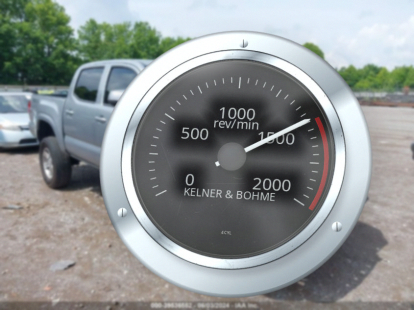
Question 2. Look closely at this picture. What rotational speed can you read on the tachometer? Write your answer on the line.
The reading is 1500 rpm
